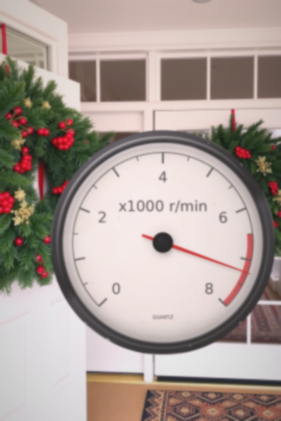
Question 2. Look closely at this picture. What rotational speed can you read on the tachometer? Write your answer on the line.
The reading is 7250 rpm
